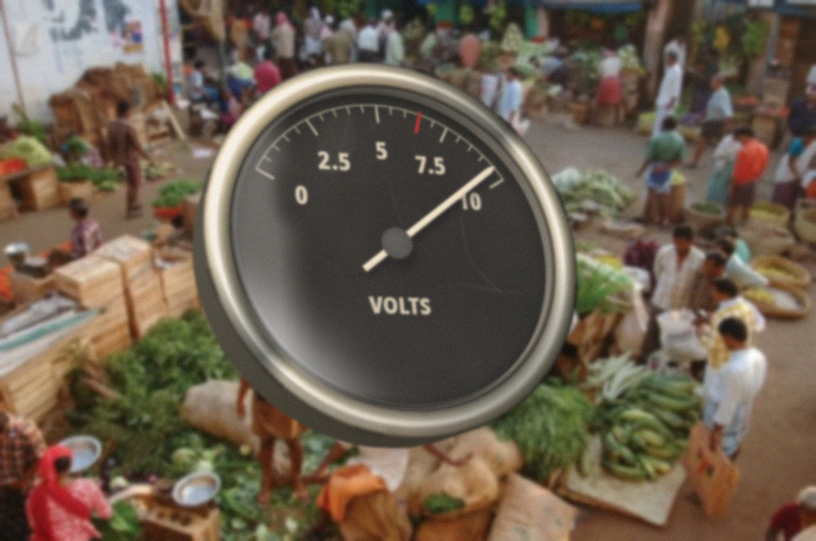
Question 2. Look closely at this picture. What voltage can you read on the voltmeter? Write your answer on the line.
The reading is 9.5 V
